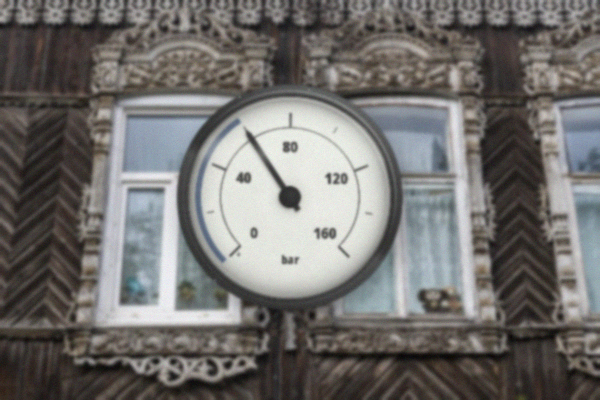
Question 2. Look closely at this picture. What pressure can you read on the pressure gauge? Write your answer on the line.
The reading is 60 bar
